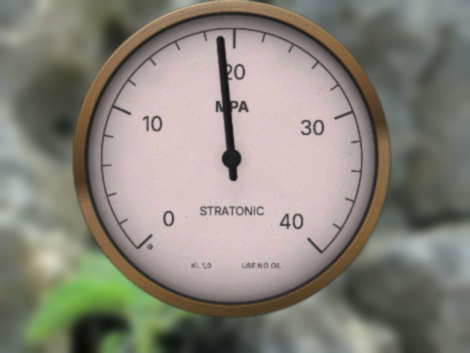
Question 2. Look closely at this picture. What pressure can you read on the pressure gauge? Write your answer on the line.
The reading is 19 MPa
